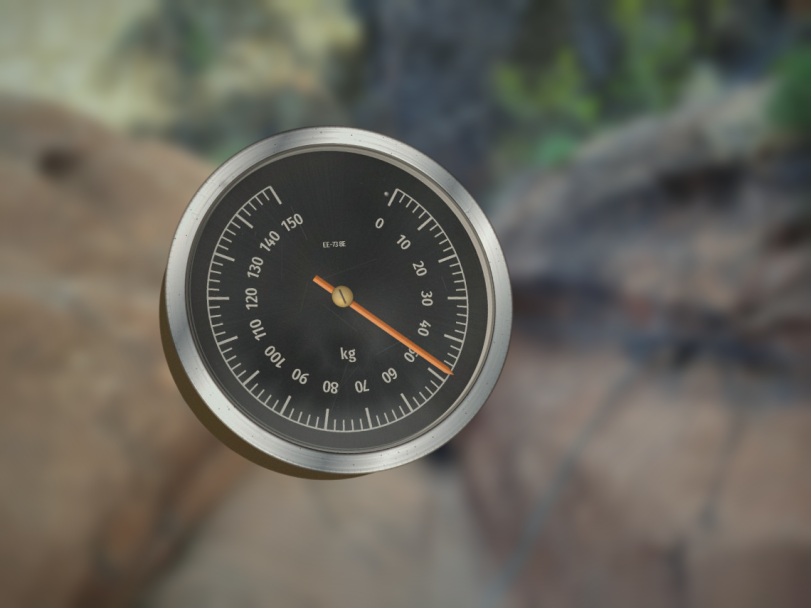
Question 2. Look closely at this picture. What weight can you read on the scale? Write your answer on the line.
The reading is 48 kg
